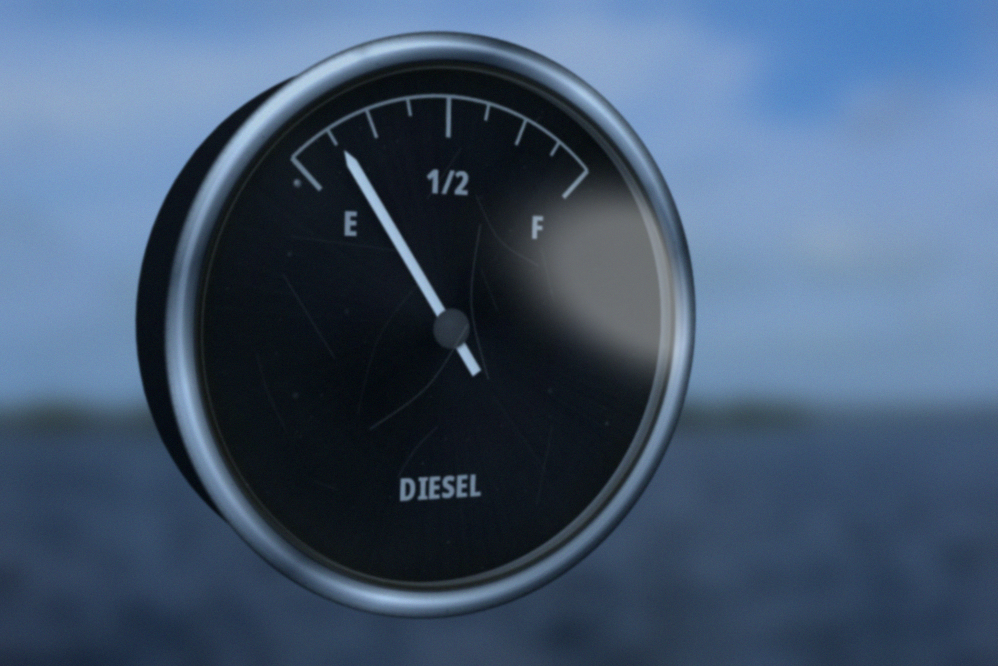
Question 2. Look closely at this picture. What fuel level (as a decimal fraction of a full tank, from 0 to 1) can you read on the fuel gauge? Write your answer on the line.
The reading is 0.125
